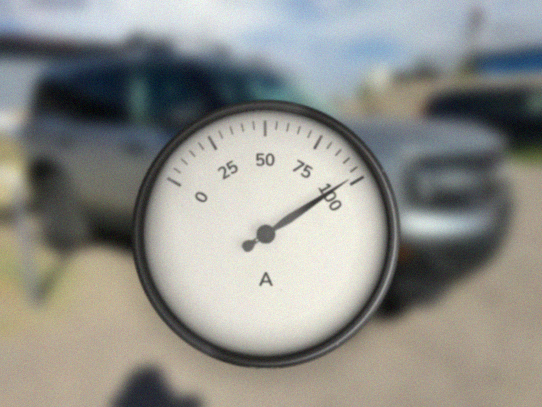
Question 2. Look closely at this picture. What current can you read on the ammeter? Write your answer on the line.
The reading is 97.5 A
